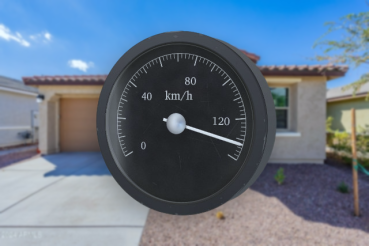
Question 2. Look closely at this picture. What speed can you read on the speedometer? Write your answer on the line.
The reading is 132 km/h
